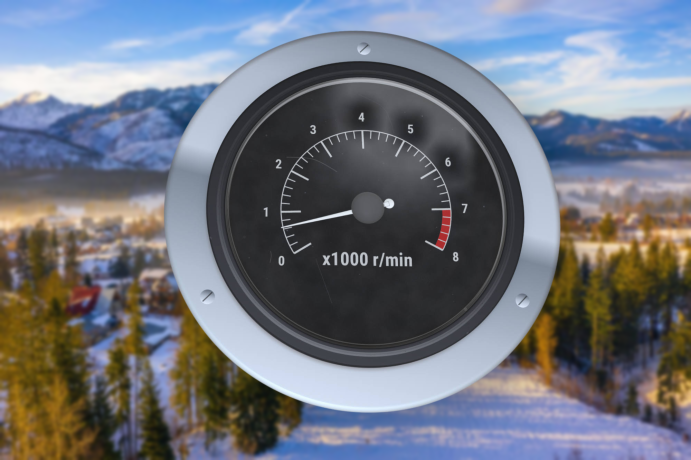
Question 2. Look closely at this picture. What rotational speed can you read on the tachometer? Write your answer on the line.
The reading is 600 rpm
